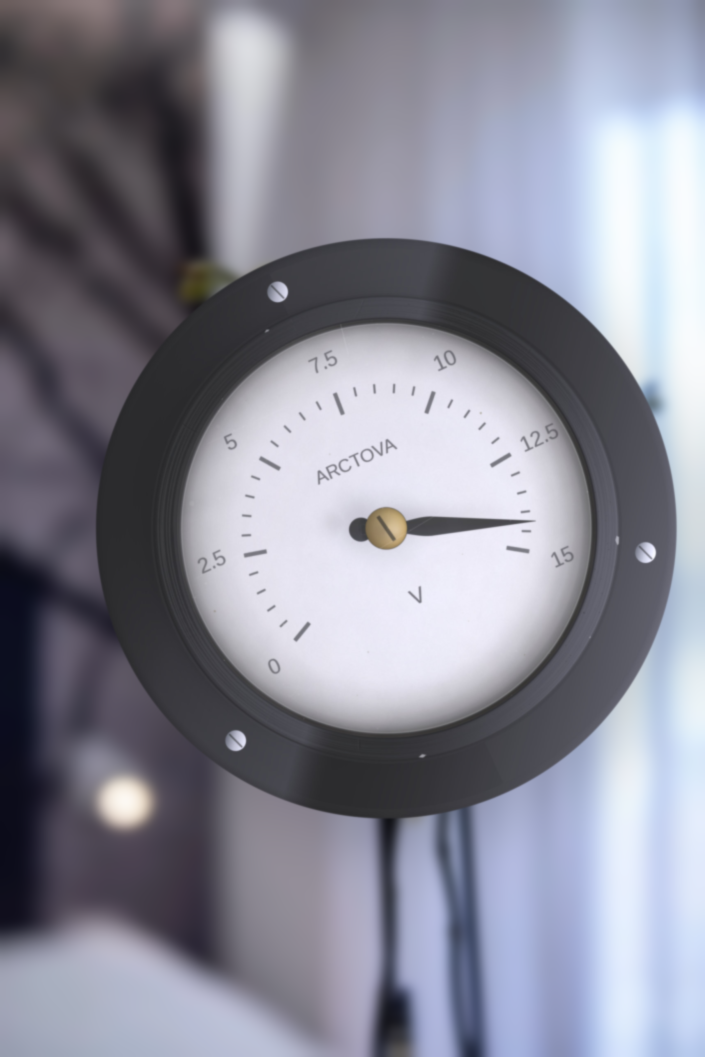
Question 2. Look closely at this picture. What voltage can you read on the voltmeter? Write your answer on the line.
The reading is 14.25 V
